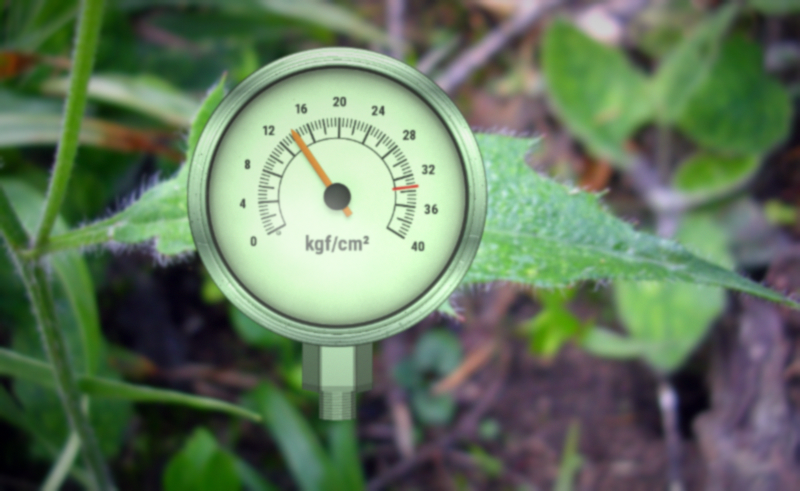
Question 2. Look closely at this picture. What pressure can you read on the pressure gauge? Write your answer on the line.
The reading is 14 kg/cm²
